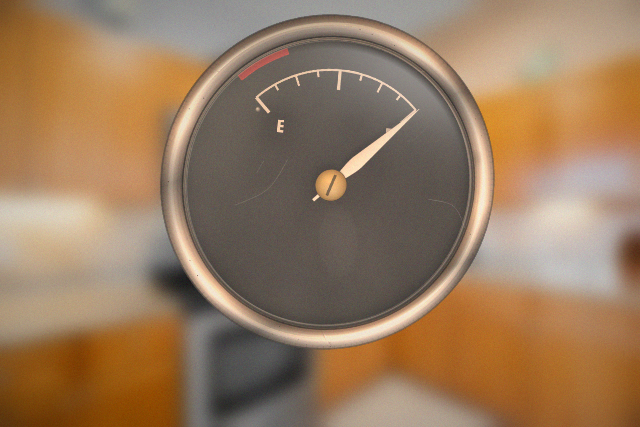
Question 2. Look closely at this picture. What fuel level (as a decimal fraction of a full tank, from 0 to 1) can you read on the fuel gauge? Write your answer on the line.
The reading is 1
